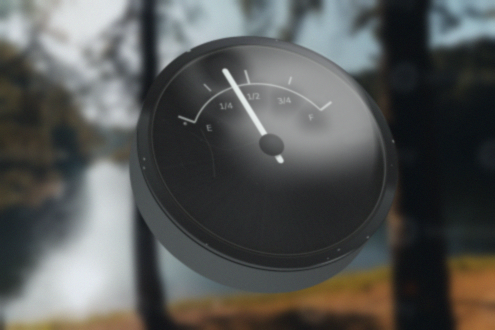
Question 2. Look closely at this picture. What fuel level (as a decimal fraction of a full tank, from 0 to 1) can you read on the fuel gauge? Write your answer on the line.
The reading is 0.375
